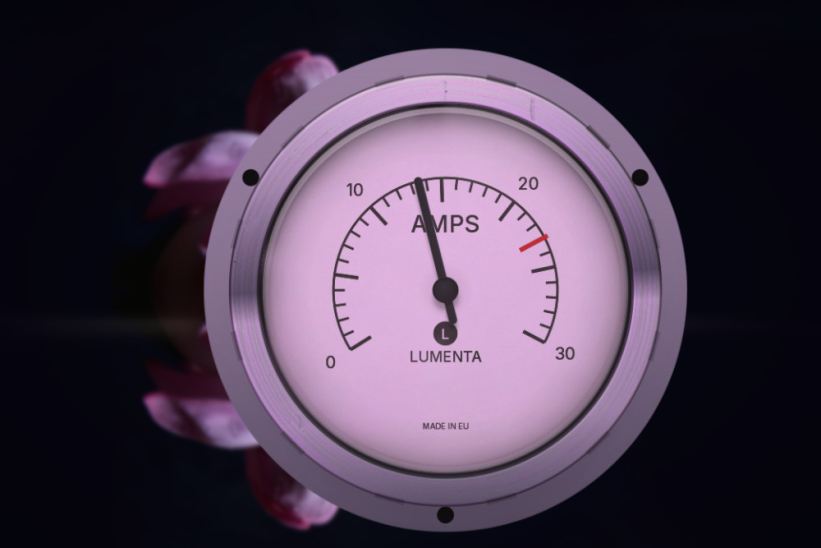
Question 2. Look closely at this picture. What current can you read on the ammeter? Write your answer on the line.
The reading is 13.5 A
